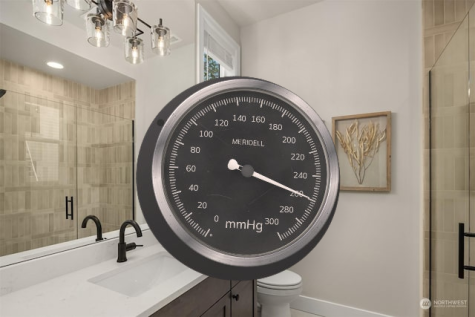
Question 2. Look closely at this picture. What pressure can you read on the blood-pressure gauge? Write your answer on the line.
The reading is 260 mmHg
